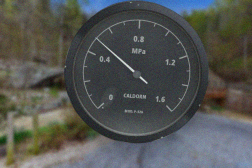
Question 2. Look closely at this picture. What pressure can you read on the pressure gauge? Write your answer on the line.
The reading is 0.5 MPa
